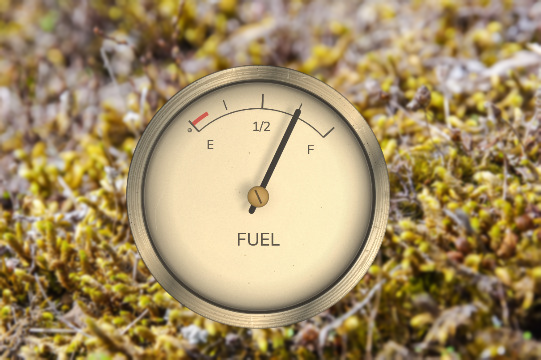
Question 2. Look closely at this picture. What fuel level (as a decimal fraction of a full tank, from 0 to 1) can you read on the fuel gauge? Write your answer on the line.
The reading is 0.75
